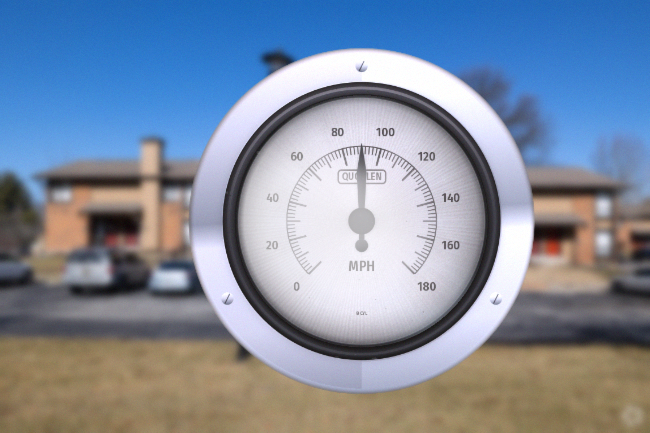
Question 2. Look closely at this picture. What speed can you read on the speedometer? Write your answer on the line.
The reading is 90 mph
